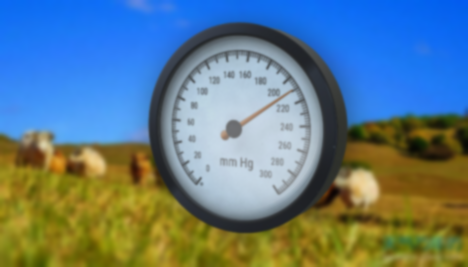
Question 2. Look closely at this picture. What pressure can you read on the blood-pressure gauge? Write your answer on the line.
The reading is 210 mmHg
